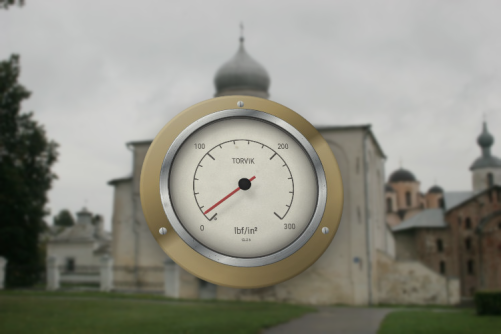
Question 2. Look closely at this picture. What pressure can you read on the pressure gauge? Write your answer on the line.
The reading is 10 psi
